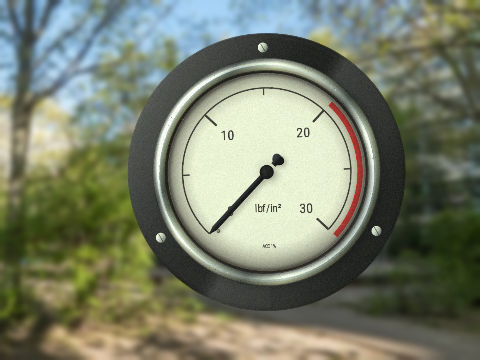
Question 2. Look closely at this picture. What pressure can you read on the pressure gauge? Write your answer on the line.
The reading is 0 psi
